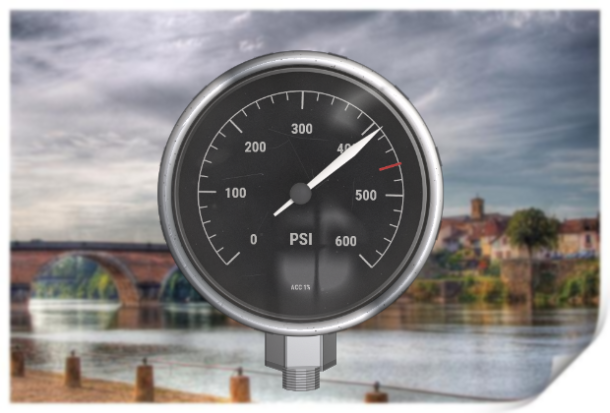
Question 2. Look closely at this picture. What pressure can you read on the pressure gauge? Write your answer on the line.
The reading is 410 psi
